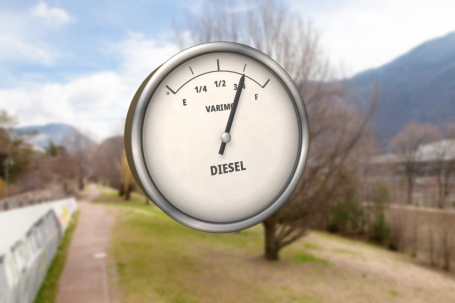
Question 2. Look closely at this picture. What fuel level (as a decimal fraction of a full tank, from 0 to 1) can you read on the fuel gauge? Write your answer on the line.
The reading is 0.75
